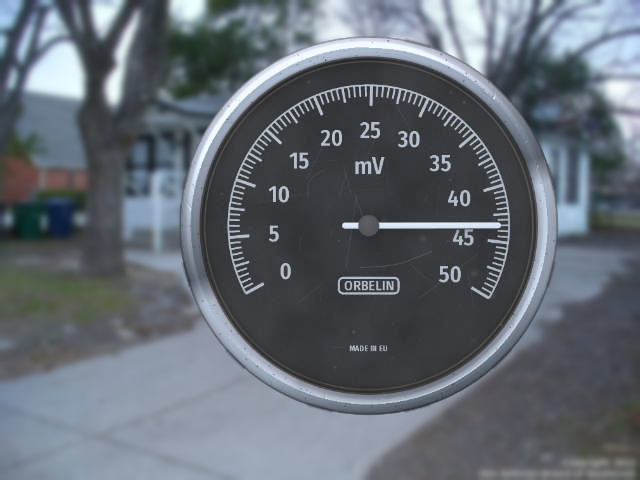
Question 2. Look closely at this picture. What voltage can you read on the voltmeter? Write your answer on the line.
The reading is 43.5 mV
